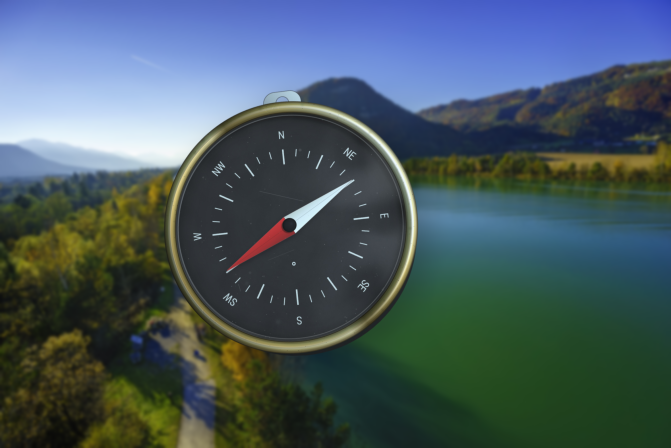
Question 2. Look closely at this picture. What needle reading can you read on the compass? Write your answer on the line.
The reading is 240 °
